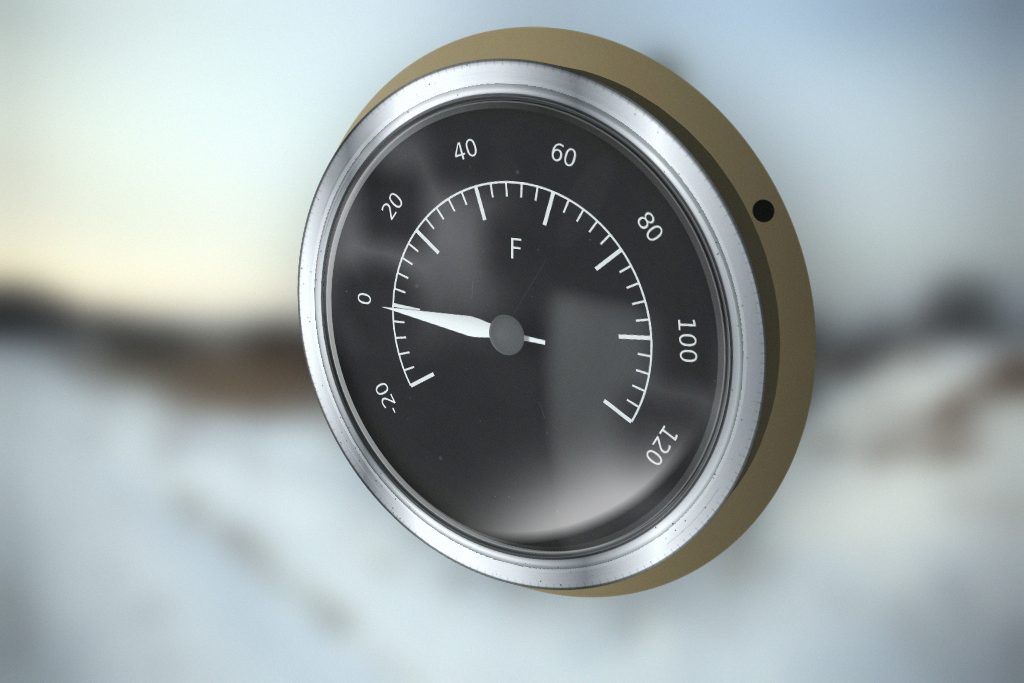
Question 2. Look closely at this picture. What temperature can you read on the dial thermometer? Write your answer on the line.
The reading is 0 °F
